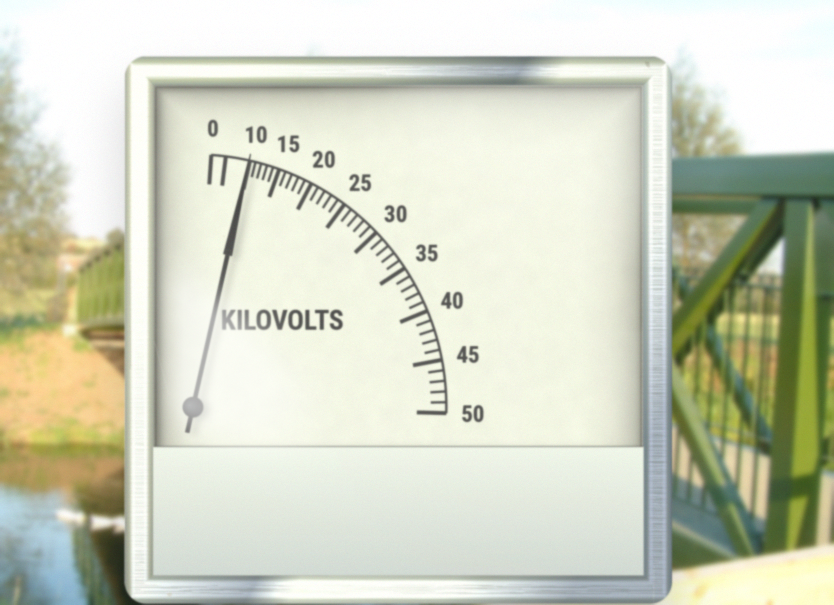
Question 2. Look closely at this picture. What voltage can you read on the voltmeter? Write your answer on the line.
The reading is 10 kV
